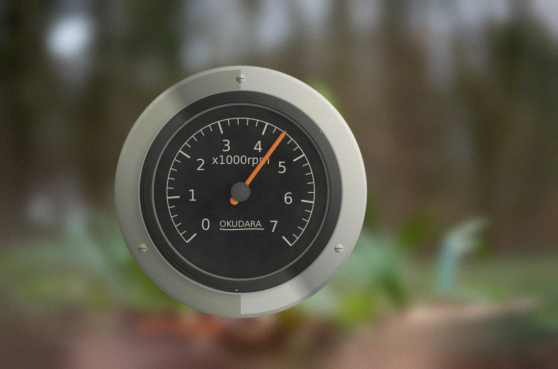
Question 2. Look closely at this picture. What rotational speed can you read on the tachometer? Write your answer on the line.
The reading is 4400 rpm
